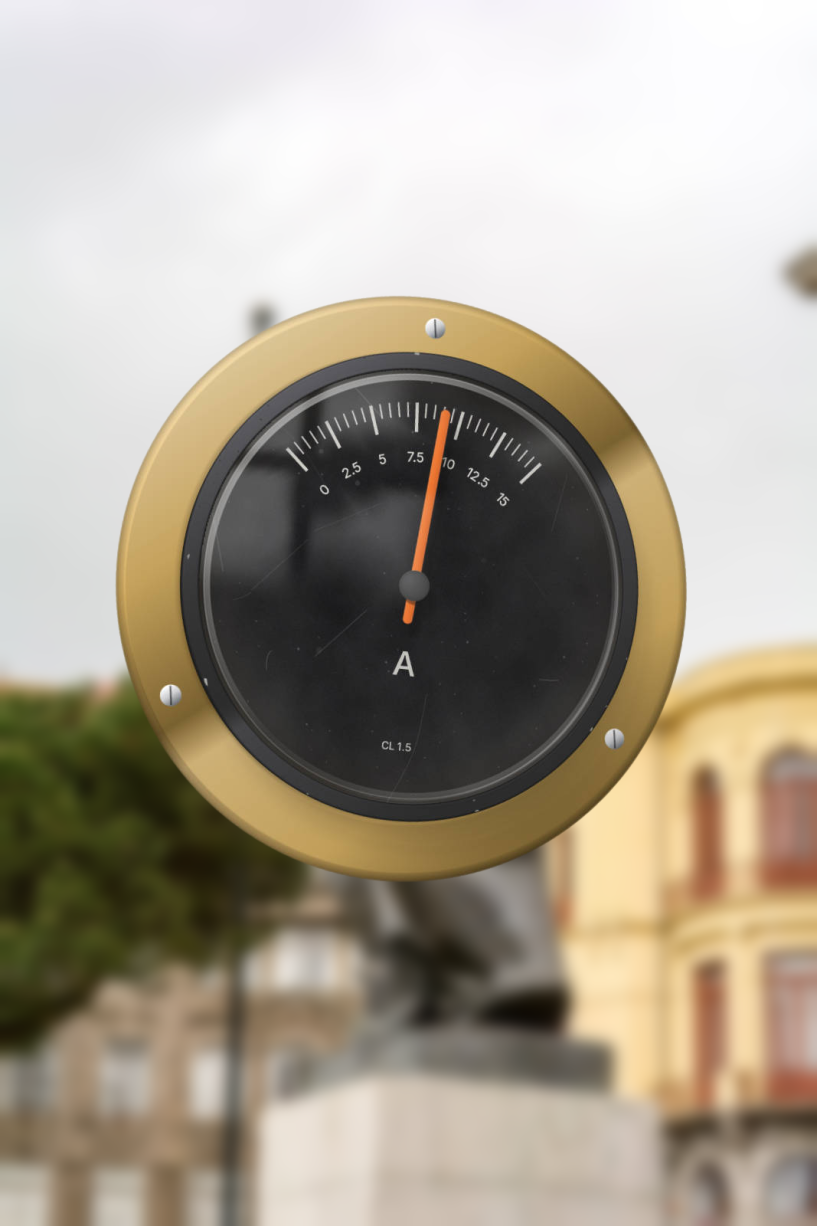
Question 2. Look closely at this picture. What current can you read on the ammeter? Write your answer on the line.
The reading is 9 A
